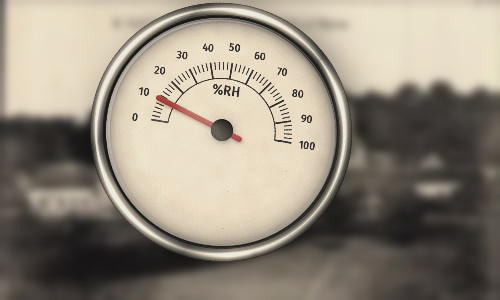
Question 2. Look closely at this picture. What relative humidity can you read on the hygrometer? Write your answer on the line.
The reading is 10 %
